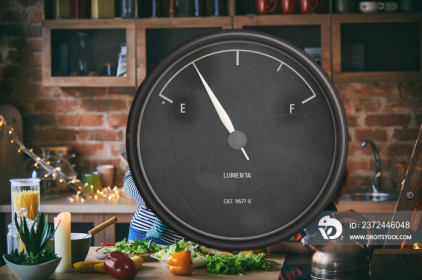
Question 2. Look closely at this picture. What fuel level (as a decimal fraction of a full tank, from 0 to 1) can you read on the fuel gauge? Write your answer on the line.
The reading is 0.25
